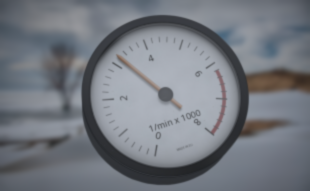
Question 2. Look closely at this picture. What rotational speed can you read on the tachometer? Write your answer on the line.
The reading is 3200 rpm
